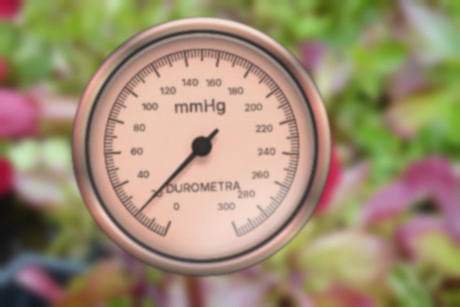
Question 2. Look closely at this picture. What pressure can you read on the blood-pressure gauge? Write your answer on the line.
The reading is 20 mmHg
